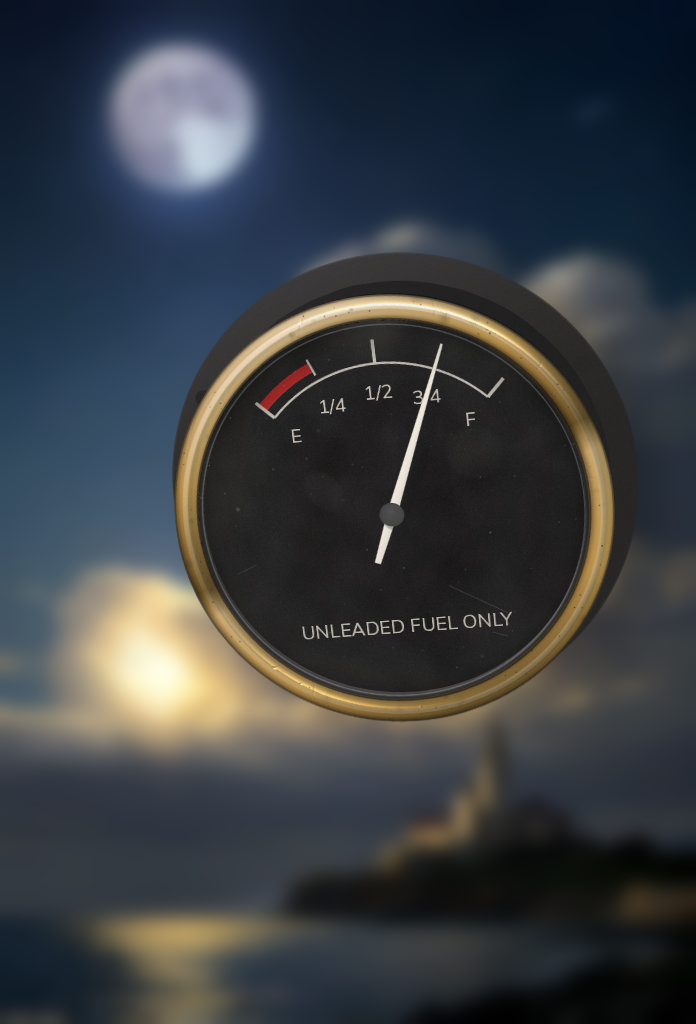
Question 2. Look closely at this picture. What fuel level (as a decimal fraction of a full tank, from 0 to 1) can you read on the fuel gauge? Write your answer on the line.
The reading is 0.75
